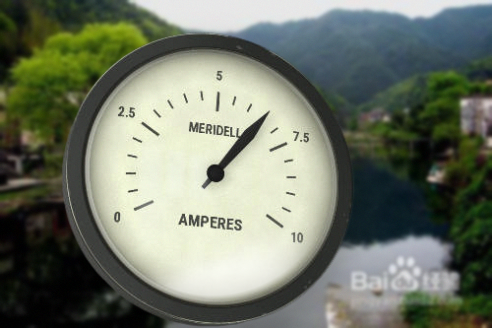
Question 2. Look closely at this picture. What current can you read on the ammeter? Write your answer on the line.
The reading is 6.5 A
